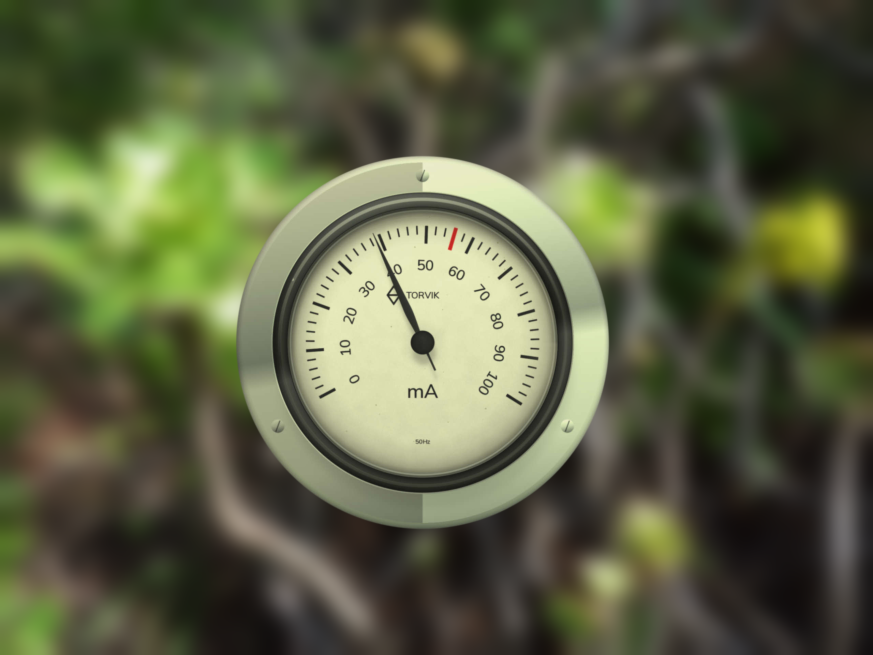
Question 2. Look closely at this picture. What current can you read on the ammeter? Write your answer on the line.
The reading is 39 mA
